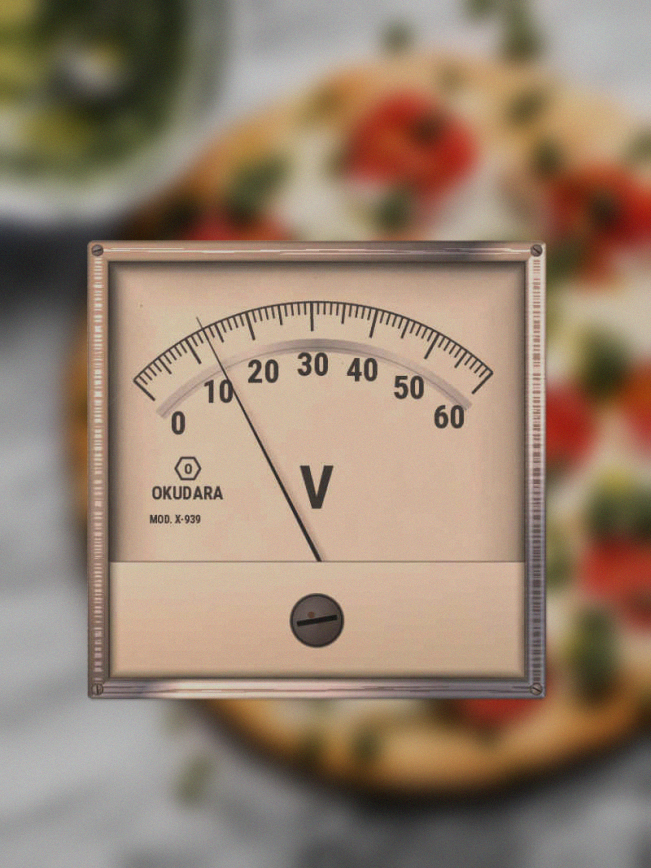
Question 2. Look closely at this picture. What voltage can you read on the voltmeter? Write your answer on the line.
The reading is 13 V
